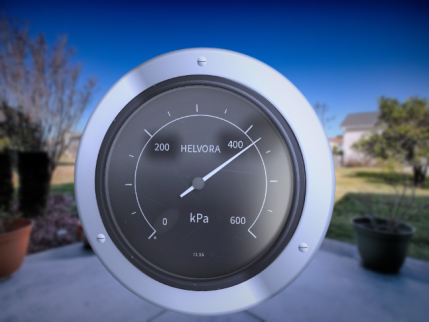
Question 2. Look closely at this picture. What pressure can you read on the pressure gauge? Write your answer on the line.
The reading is 425 kPa
